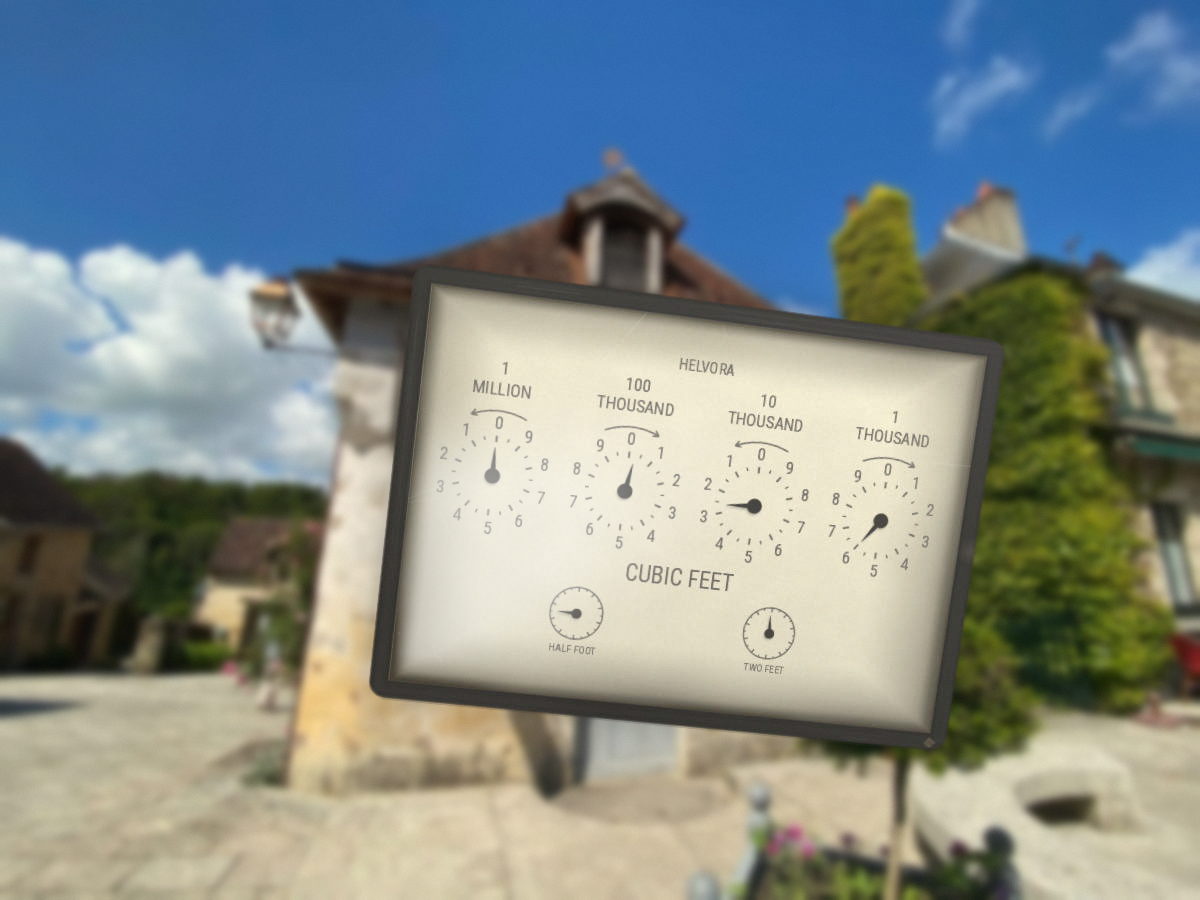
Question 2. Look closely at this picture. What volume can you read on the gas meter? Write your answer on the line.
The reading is 2600 ft³
